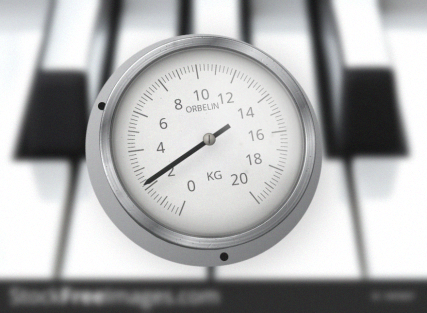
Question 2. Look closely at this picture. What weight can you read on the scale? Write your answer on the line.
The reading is 2.2 kg
